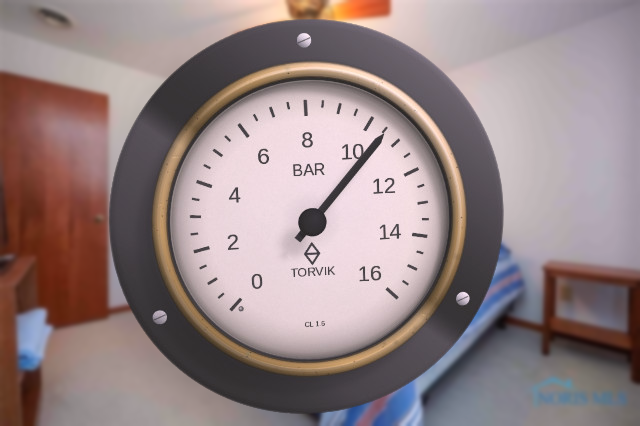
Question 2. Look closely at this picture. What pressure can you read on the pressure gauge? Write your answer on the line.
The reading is 10.5 bar
